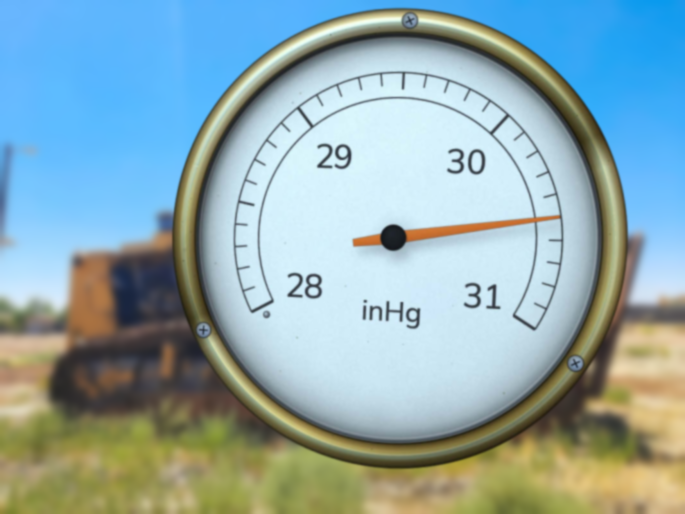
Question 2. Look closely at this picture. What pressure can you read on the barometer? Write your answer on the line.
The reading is 30.5 inHg
